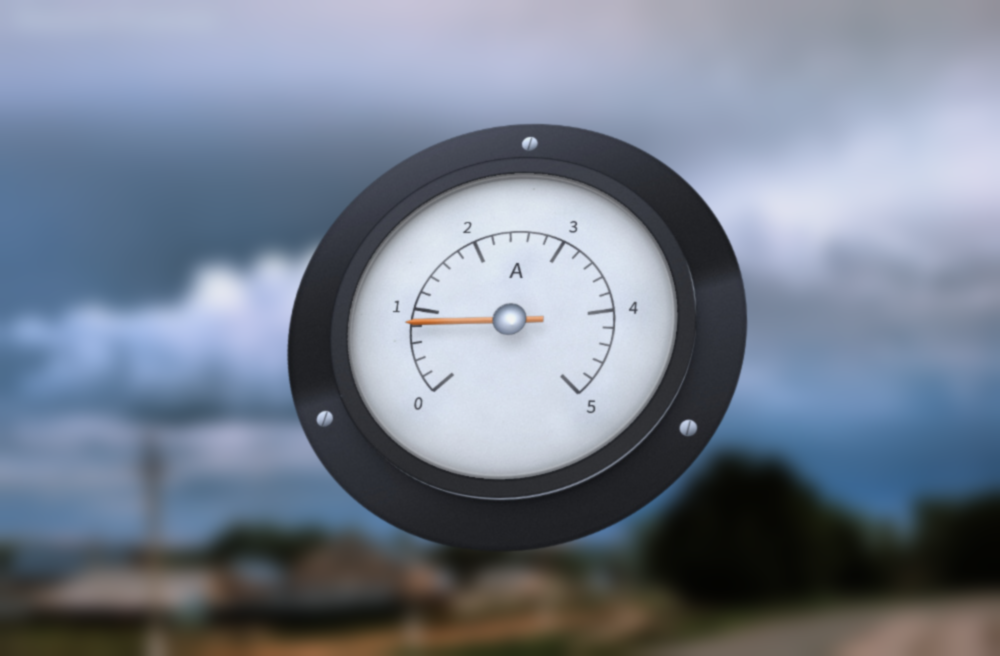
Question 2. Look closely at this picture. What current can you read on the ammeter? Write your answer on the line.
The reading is 0.8 A
